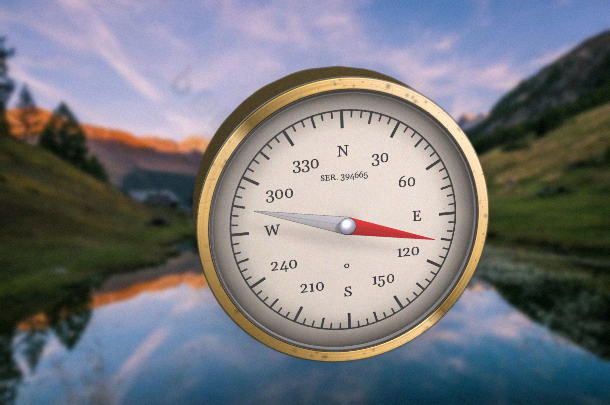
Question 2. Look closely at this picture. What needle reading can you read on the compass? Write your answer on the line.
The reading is 105 °
